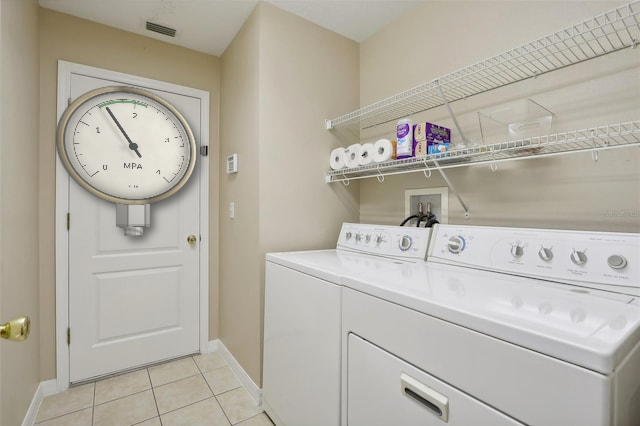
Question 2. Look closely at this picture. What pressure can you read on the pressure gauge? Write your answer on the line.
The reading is 1.5 MPa
